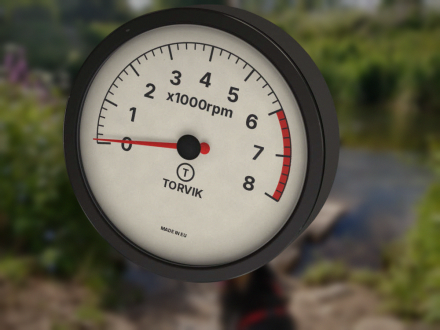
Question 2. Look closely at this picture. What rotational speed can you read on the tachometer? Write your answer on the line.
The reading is 100 rpm
